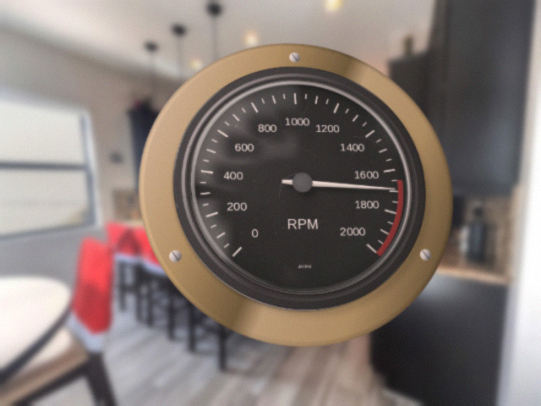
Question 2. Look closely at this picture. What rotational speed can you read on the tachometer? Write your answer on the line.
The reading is 1700 rpm
